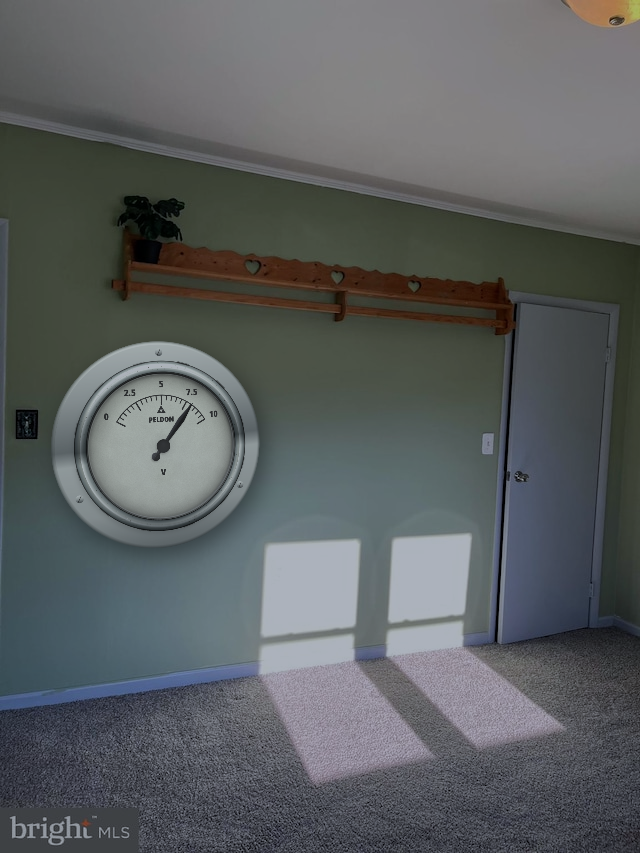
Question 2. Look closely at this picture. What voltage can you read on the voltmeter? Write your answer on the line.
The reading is 8 V
